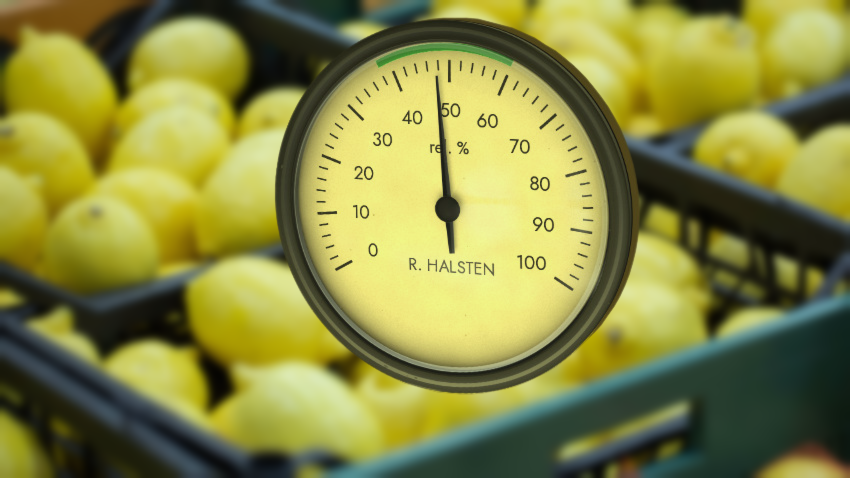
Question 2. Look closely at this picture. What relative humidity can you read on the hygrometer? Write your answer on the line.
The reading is 48 %
